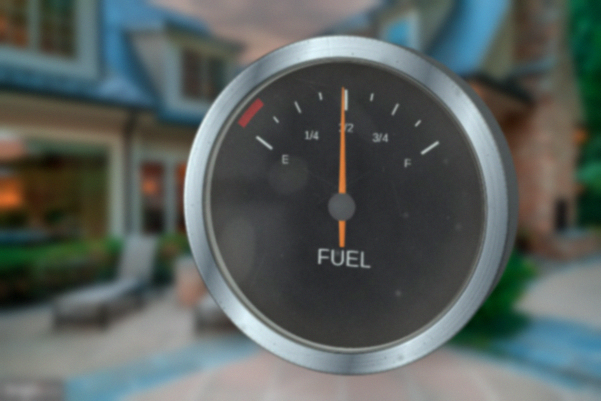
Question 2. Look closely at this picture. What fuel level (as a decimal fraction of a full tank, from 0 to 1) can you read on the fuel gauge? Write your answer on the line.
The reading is 0.5
